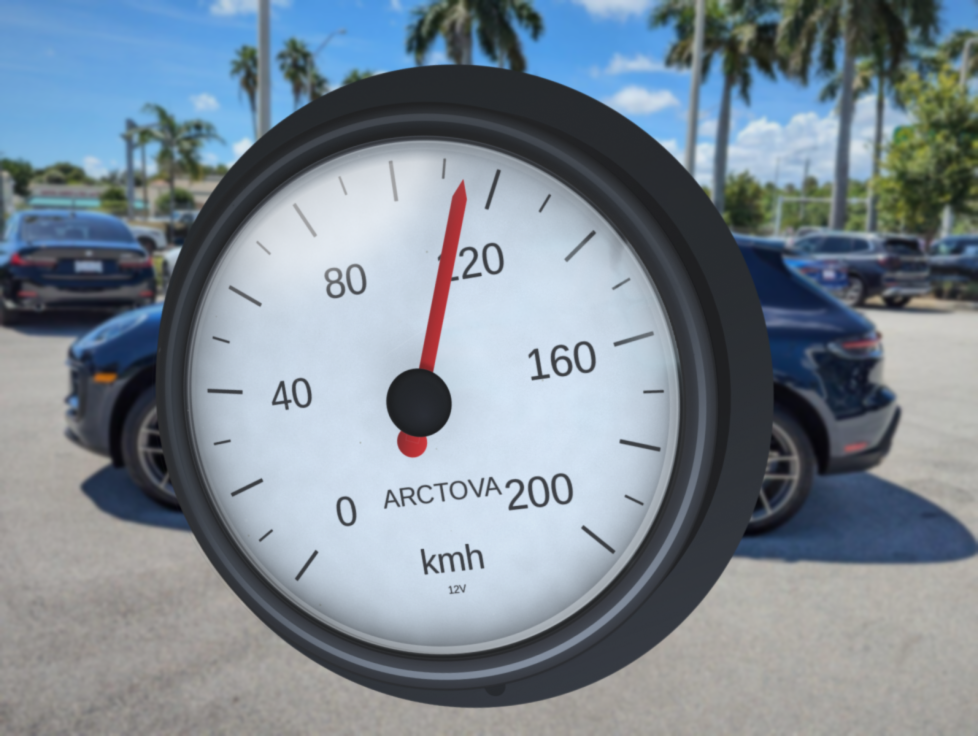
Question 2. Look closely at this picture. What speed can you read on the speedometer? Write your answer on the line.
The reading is 115 km/h
